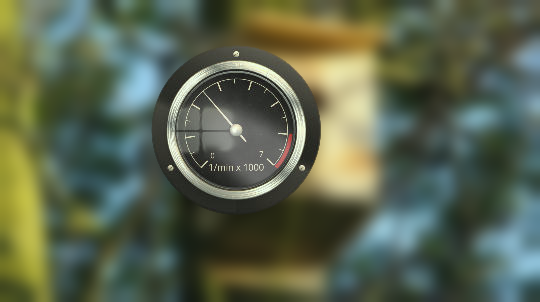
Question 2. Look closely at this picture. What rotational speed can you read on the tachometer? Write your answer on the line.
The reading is 2500 rpm
